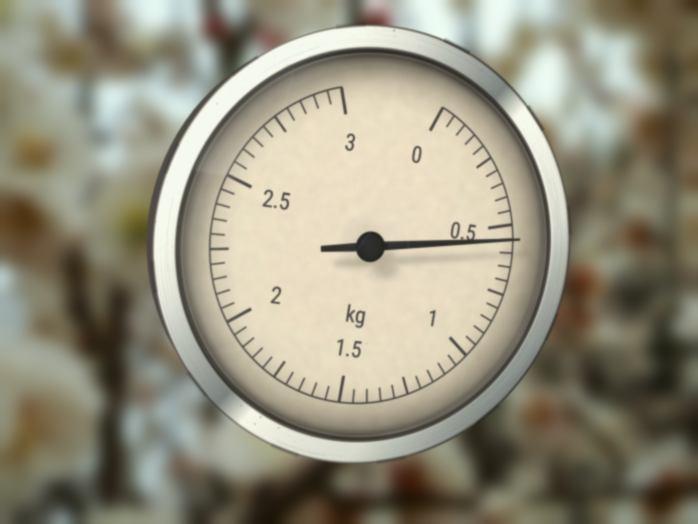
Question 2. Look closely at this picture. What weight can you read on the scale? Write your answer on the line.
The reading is 0.55 kg
